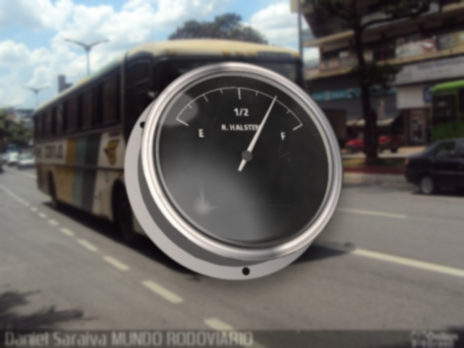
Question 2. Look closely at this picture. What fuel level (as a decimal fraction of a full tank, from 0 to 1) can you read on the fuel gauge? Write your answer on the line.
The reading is 0.75
